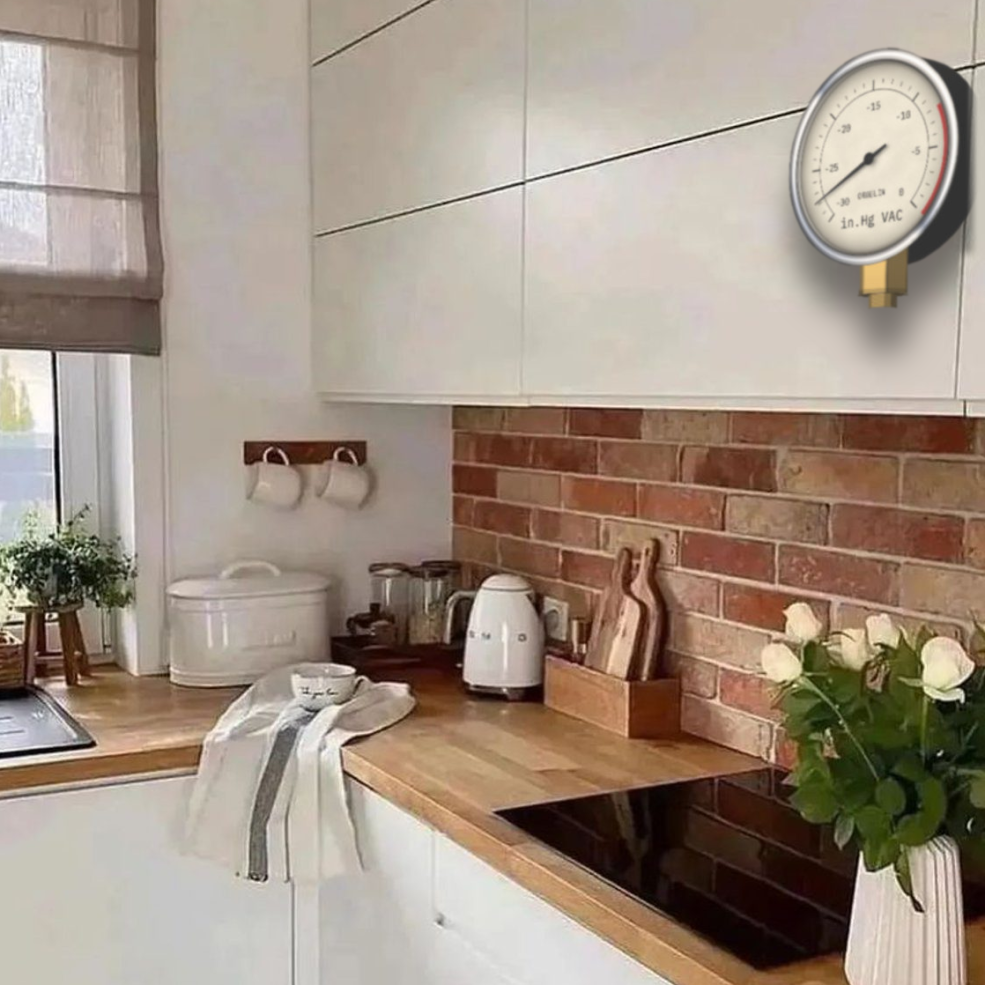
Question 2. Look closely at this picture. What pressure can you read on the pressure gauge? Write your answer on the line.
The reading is -28 inHg
